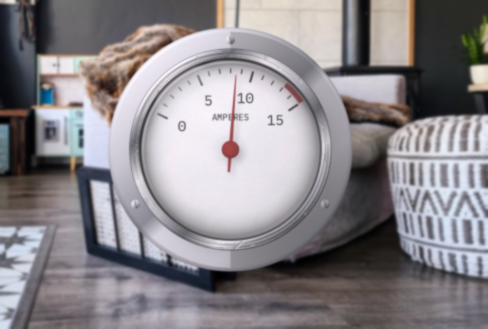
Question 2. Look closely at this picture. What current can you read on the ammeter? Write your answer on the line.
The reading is 8.5 A
